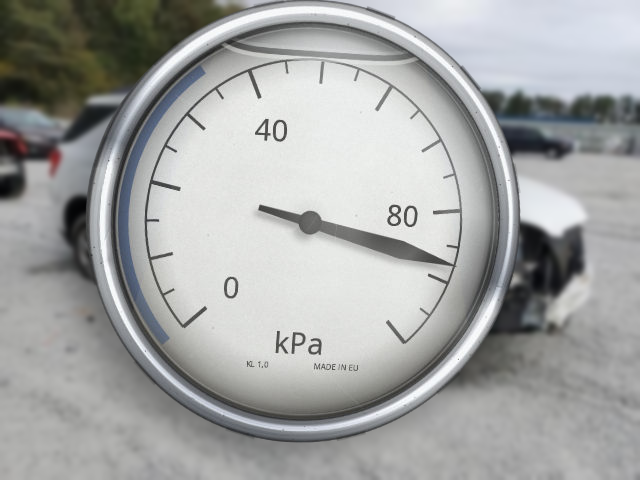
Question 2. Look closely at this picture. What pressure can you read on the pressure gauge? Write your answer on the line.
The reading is 87.5 kPa
